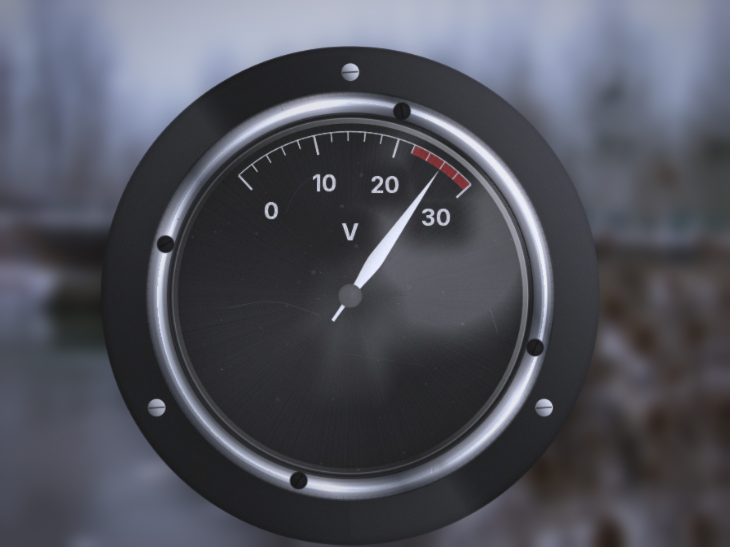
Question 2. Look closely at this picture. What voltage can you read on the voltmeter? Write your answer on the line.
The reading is 26 V
